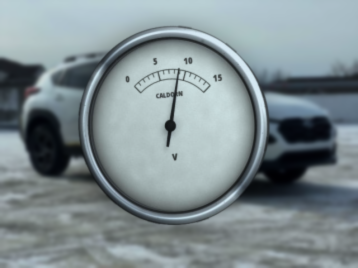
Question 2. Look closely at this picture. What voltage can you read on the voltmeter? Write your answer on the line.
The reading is 9 V
